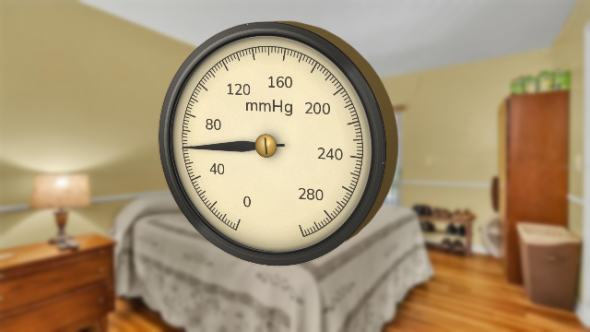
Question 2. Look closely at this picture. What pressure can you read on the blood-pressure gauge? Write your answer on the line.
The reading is 60 mmHg
